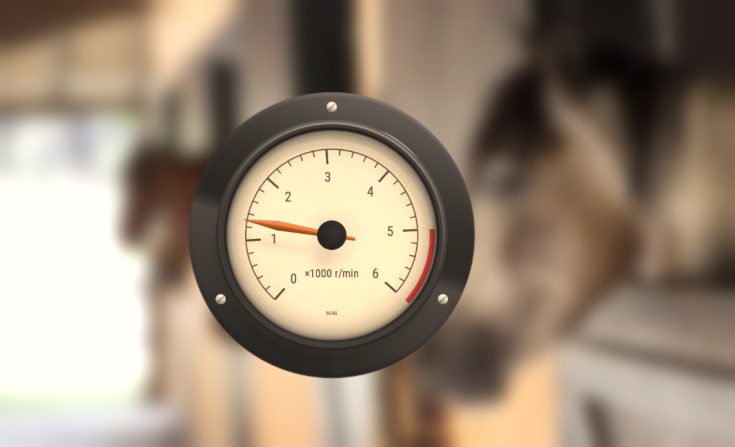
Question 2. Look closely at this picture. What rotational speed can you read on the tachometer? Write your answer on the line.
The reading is 1300 rpm
